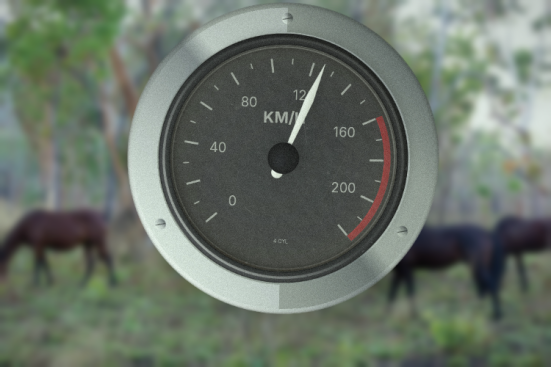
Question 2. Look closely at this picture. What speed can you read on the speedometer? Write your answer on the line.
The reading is 125 km/h
